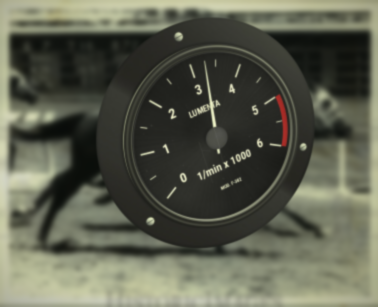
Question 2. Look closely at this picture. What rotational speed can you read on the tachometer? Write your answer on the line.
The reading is 3250 rpm
